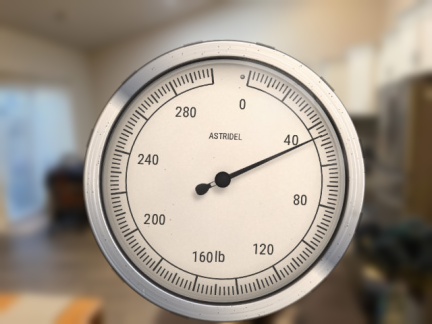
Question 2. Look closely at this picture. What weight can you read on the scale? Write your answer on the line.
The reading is 46 lb
